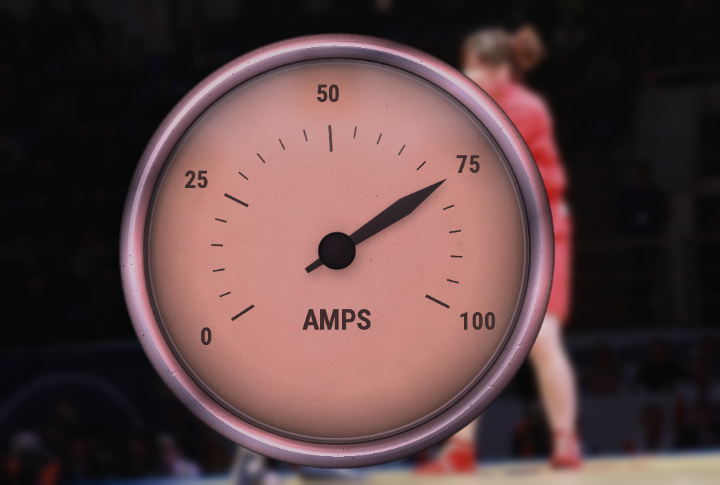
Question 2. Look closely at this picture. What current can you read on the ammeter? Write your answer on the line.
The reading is 75 A
